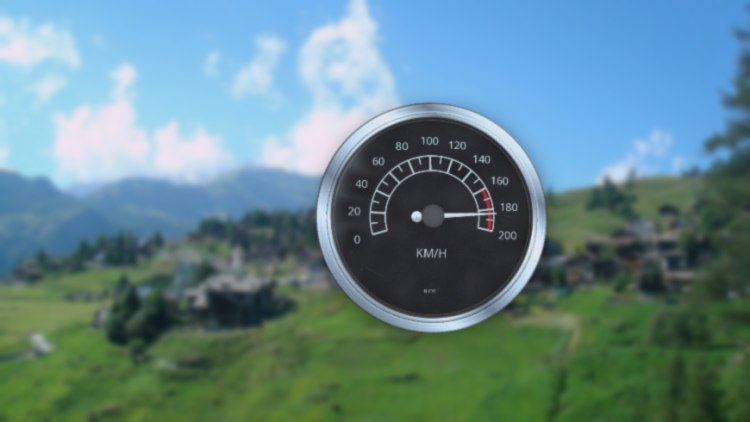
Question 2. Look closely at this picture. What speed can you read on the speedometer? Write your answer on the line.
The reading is 185 km/h
